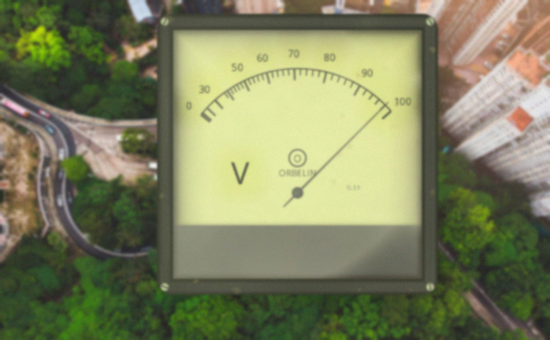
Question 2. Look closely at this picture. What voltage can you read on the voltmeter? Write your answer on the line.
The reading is 98 V
